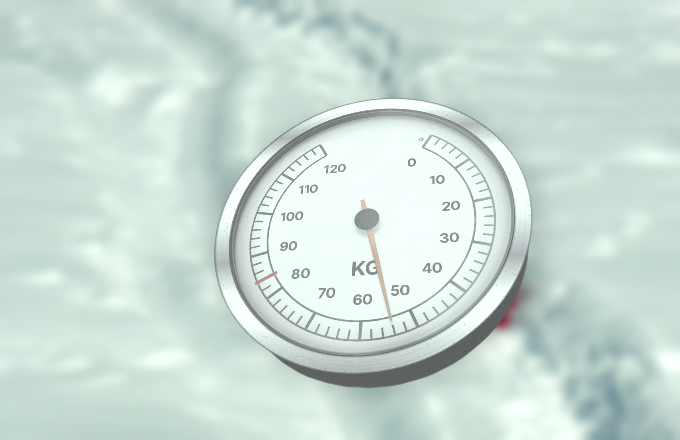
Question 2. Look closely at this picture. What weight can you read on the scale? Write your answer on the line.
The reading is 54 kg
